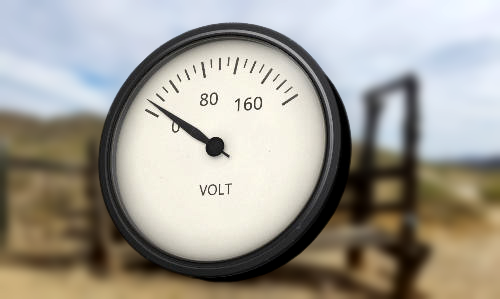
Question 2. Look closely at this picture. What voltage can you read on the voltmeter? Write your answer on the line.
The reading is 10 V
